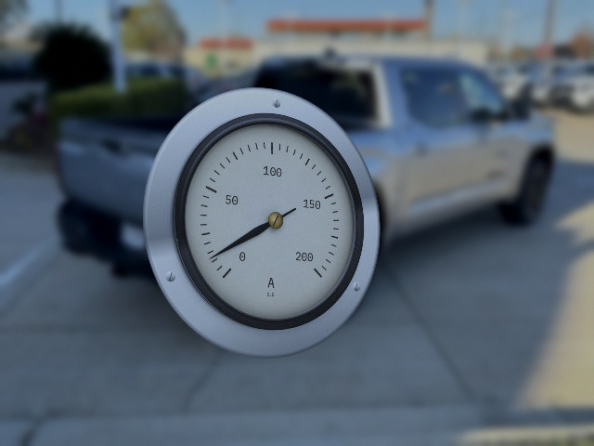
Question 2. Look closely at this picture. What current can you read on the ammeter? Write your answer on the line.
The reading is 12.5 A
